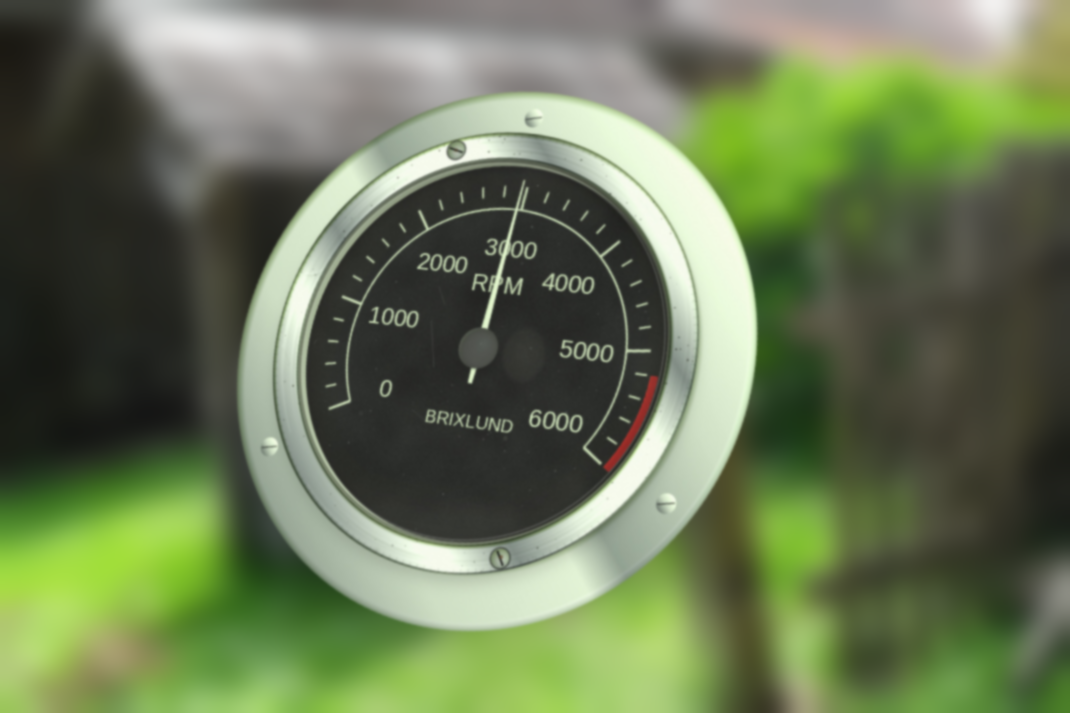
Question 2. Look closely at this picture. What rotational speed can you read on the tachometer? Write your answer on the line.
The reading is 3000 rpm
